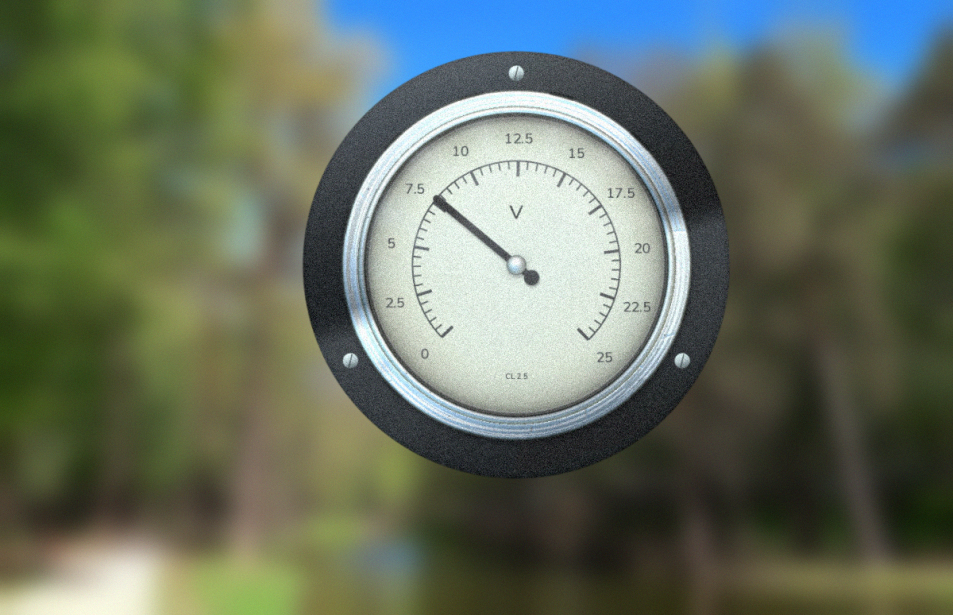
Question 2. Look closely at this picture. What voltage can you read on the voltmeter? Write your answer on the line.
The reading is 7.75 V
